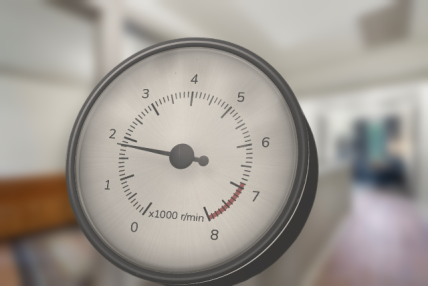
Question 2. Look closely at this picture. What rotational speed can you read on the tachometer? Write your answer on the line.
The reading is 1800 rpm
